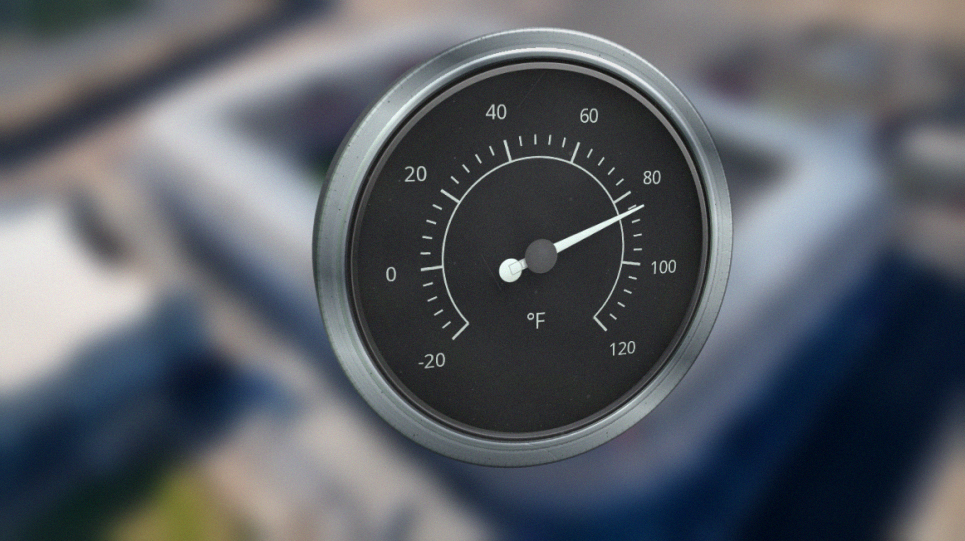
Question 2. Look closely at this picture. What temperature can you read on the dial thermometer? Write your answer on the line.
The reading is 84 °F
